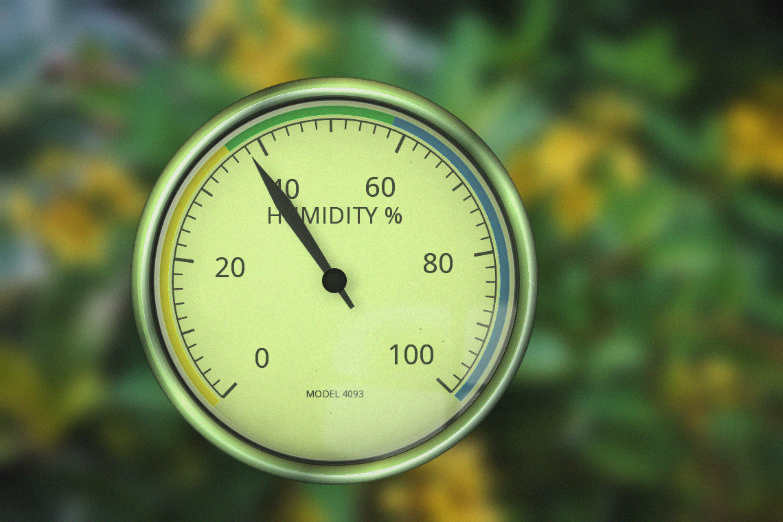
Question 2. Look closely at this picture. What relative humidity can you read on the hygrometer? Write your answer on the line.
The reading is 38 %
